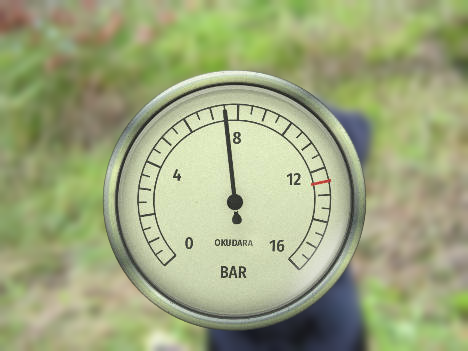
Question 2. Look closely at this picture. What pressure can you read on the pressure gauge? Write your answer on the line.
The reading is 7.5 bar
